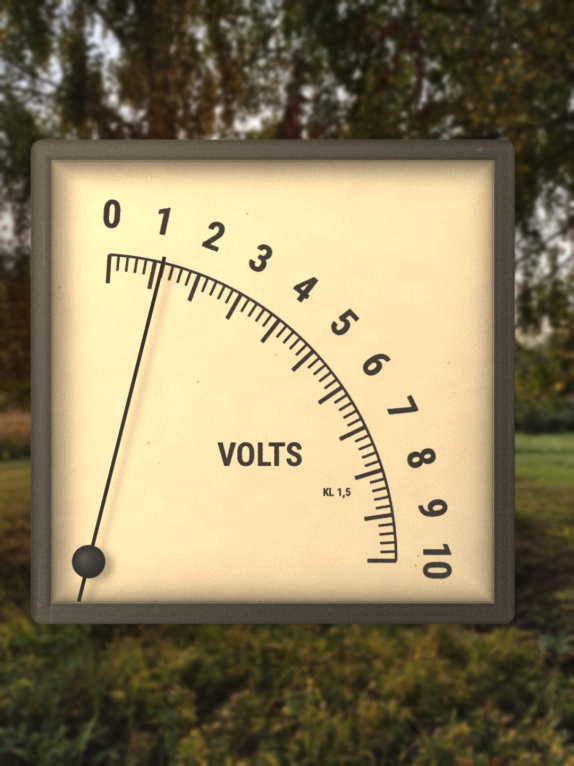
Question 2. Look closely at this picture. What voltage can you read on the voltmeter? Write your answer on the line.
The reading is 1.2 V
